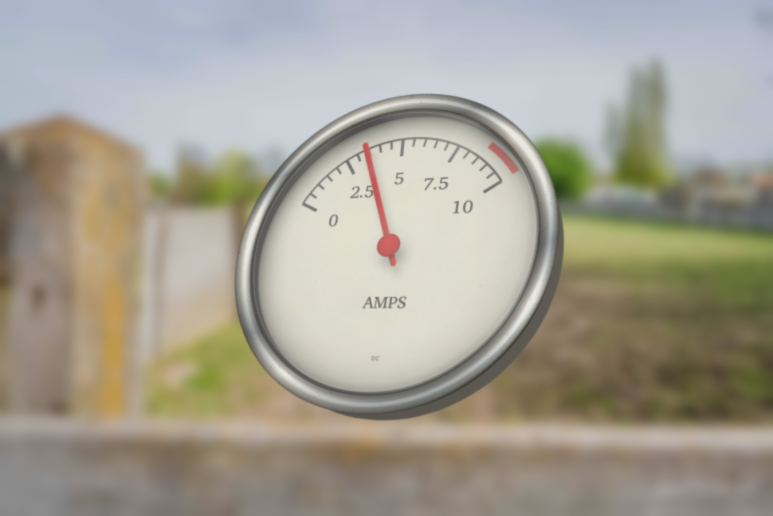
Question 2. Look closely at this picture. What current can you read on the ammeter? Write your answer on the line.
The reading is 3.5 A
